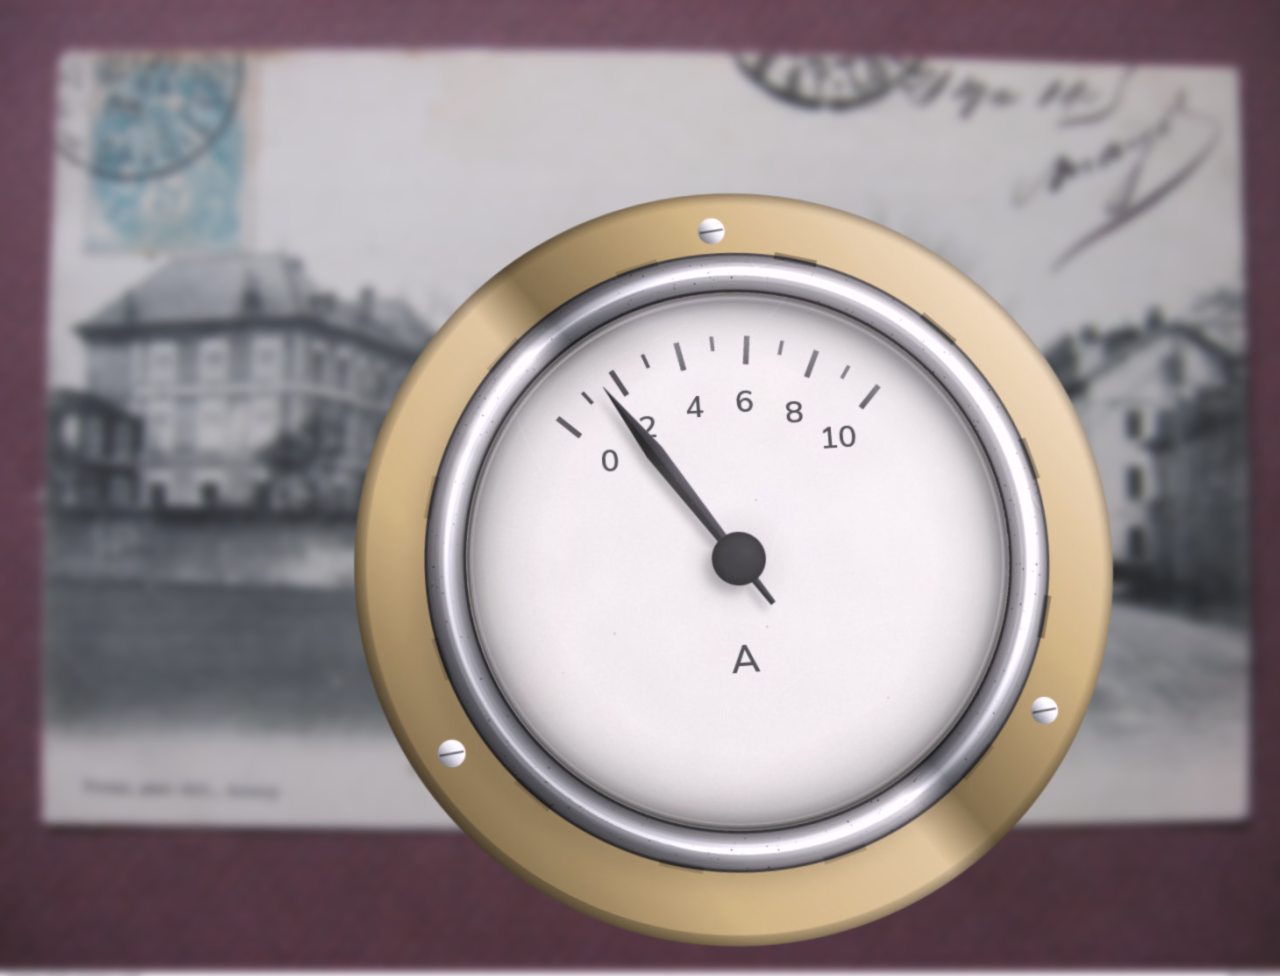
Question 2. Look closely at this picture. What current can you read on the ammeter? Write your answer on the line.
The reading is 1.5 A
